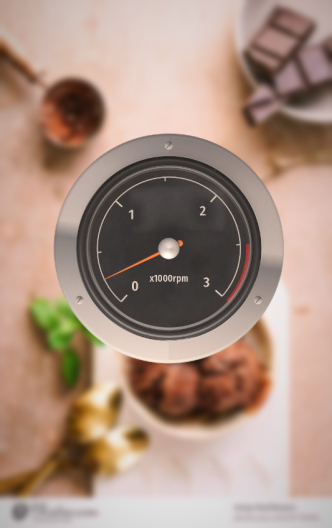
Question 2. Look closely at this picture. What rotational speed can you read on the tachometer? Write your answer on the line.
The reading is 250 rpm
